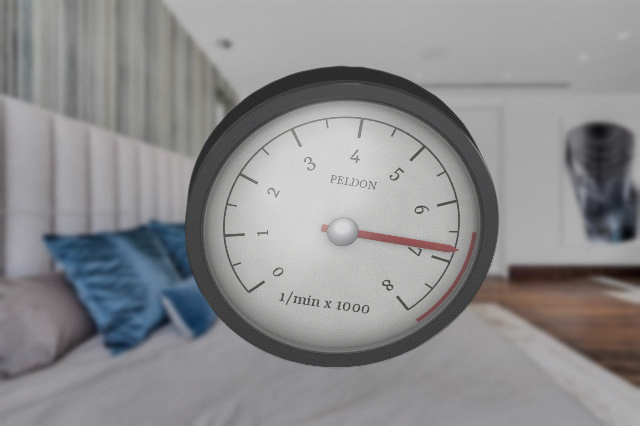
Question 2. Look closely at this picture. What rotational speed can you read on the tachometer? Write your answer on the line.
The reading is 6750 rpm
